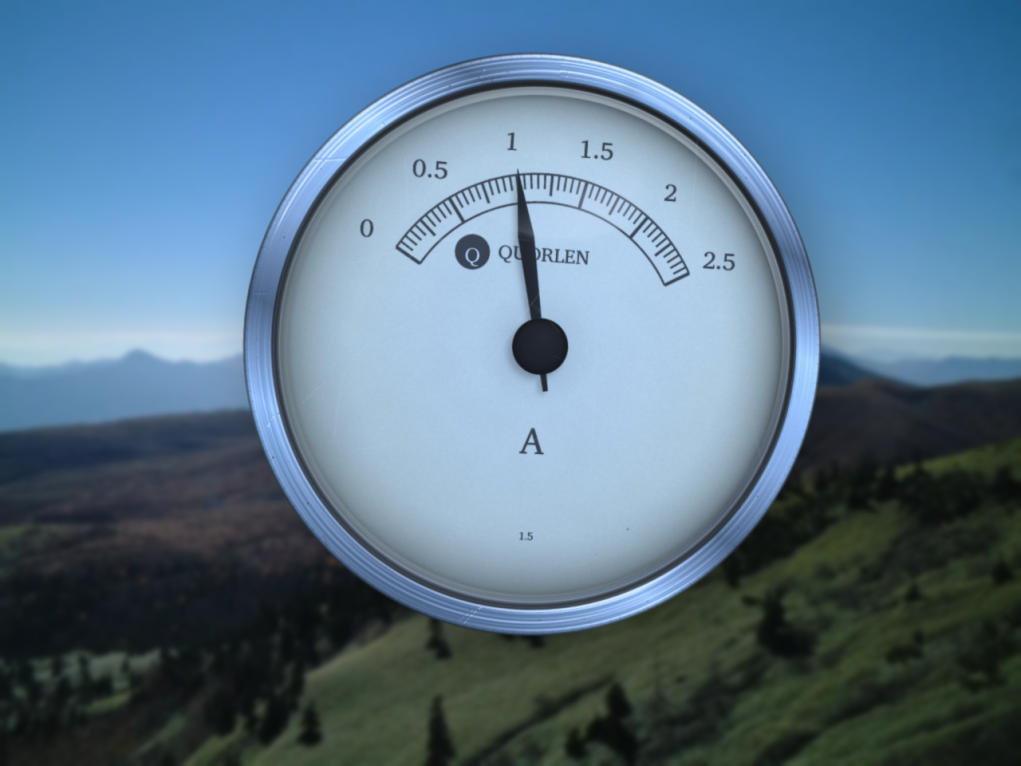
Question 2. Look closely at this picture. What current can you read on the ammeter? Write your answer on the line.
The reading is 1 A
